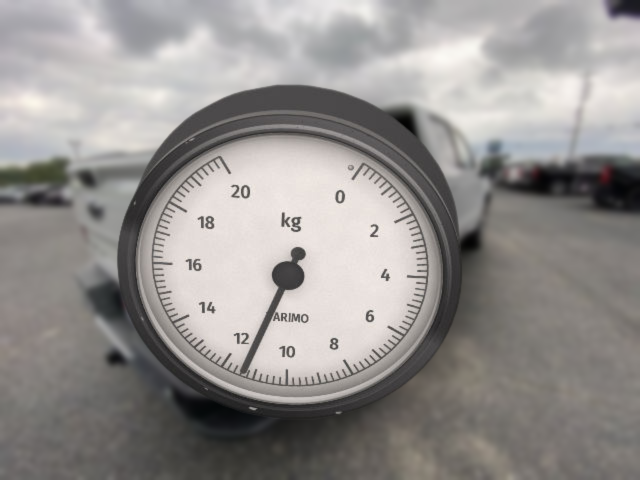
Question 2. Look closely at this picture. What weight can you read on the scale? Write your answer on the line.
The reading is 11.4 kg
